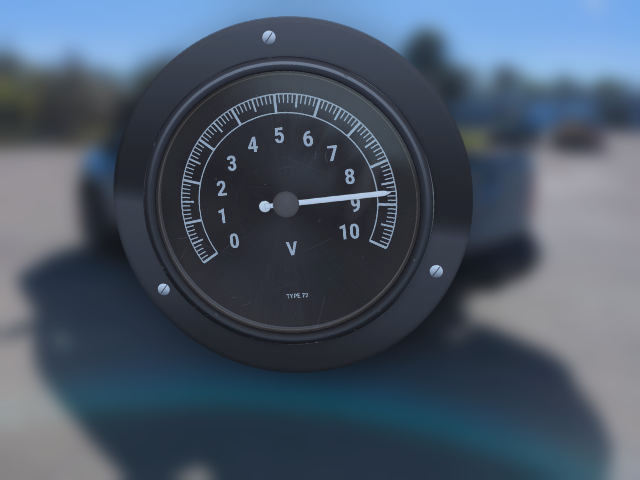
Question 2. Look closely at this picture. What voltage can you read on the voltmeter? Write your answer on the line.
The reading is 8.7 V
